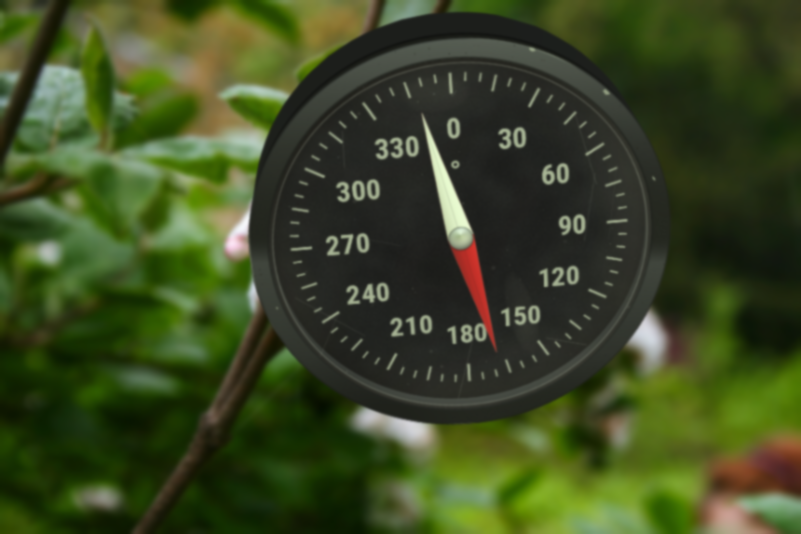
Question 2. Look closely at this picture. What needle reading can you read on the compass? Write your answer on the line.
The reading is 167.5 °
